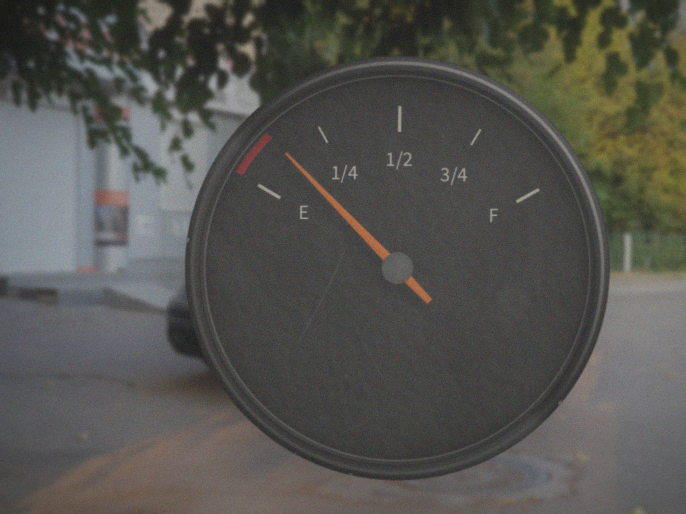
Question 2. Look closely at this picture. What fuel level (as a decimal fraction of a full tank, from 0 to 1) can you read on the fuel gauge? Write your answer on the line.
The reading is 0.125
